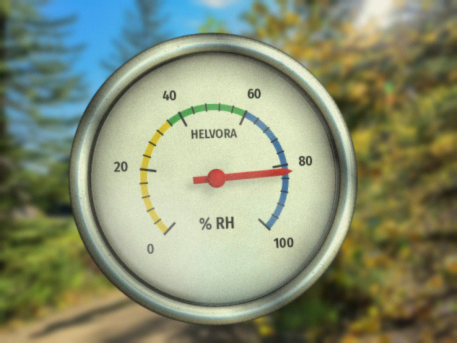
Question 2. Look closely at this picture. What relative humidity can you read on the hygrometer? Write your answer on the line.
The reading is 82 %
